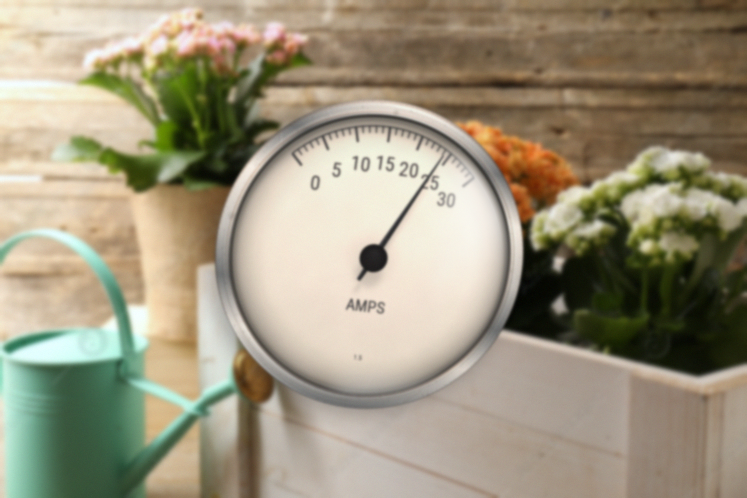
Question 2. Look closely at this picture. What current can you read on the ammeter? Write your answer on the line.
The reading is 24 A
